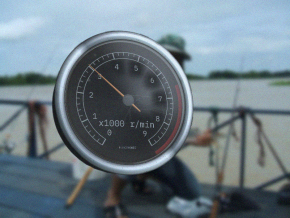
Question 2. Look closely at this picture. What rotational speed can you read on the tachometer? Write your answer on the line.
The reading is 3000 rpm
